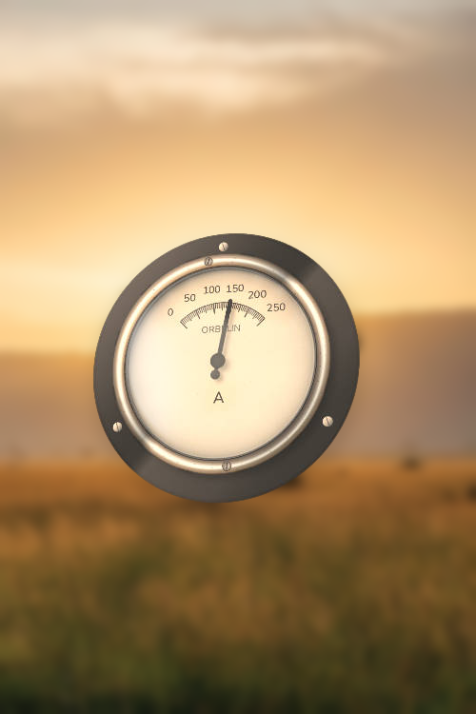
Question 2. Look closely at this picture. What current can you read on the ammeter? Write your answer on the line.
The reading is 150 A
